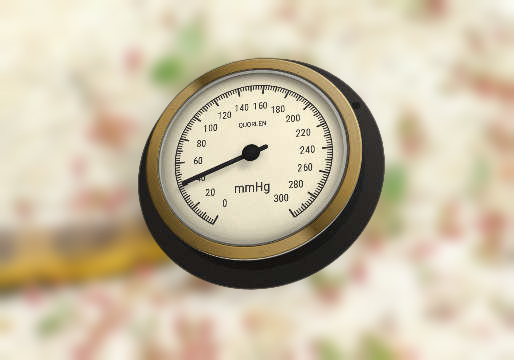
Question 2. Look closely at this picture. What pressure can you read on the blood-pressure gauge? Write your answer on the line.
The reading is 40 mmHg
